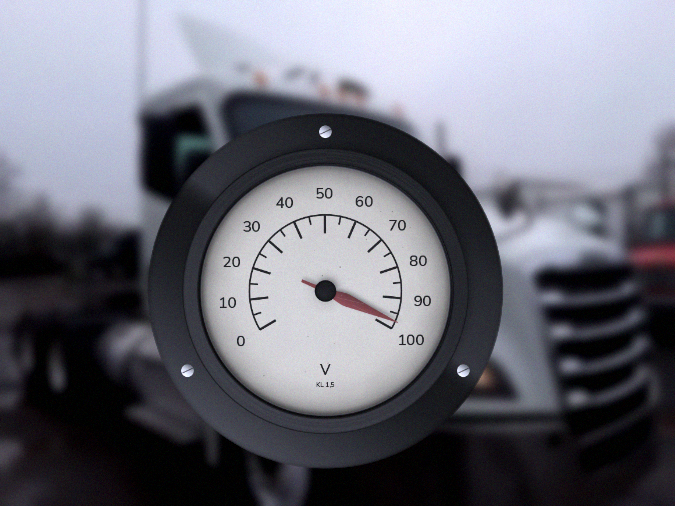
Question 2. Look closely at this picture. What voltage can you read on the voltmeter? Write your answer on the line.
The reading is 97.5 V
